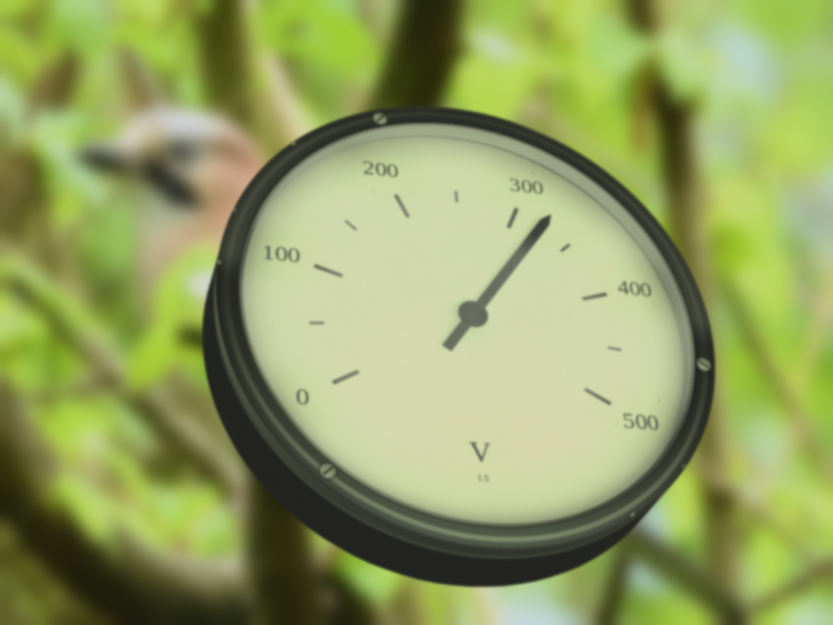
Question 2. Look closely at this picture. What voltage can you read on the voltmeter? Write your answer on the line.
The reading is 325 V
